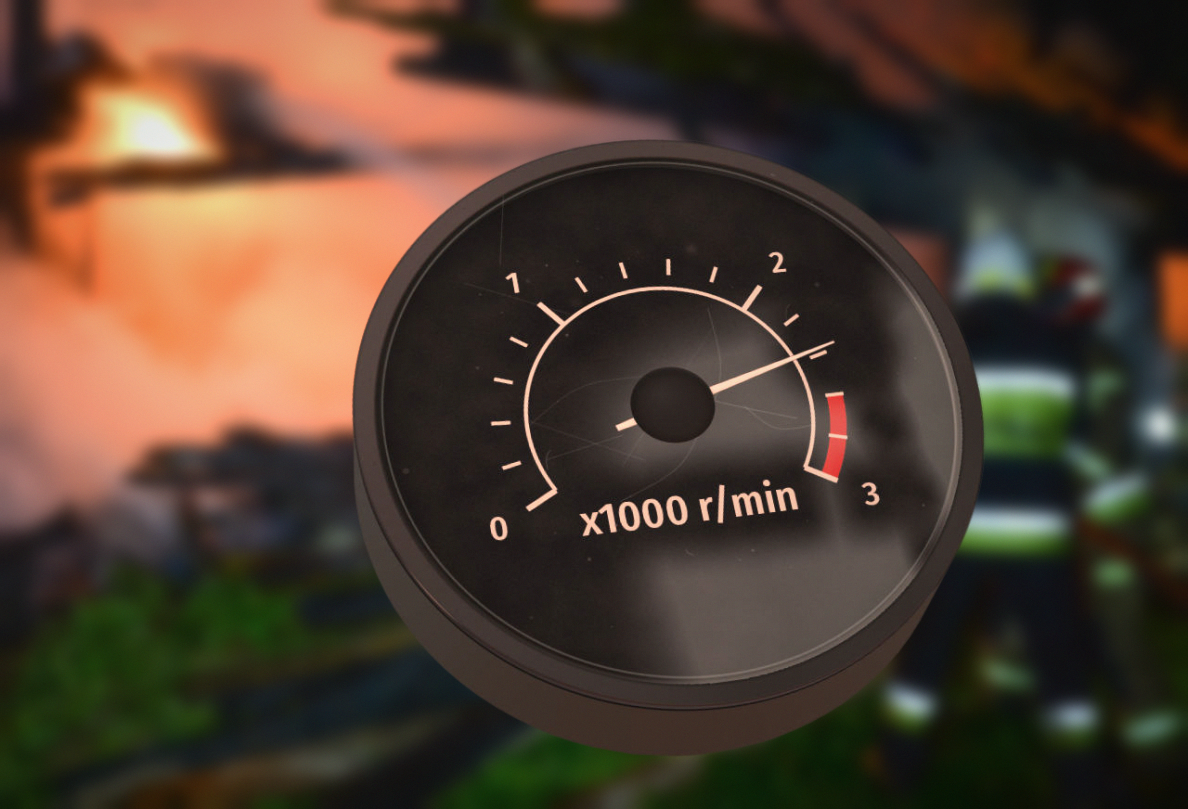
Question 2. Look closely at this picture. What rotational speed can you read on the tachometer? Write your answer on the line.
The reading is 2400 rpm
